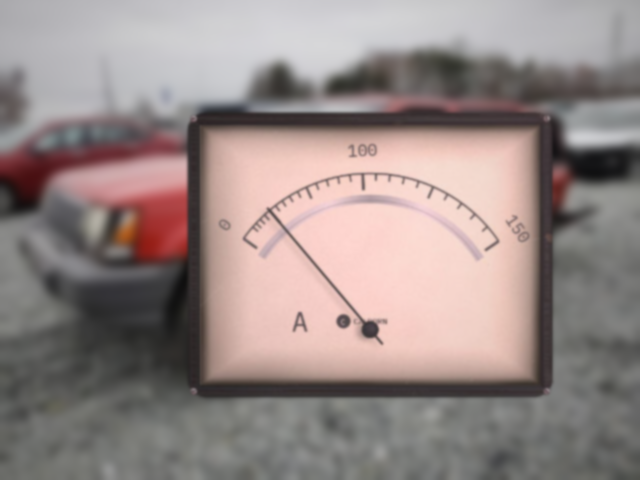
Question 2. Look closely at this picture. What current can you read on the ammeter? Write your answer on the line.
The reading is 50 A
